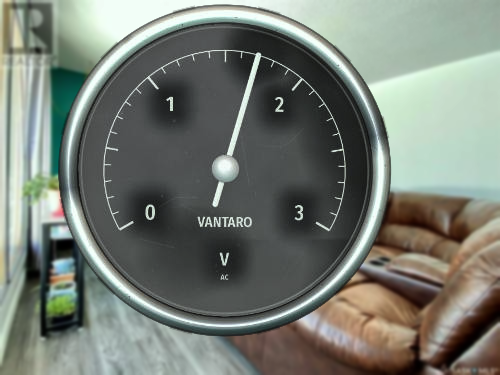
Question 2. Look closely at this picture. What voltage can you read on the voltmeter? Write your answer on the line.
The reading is 1.7 V
